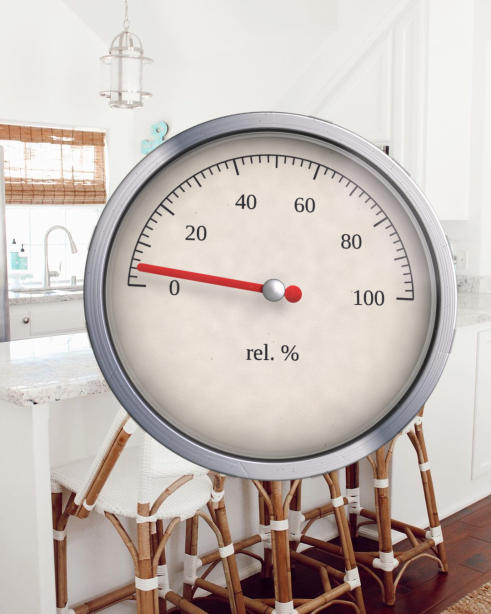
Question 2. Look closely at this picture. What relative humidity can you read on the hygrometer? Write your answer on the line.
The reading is 4 %
